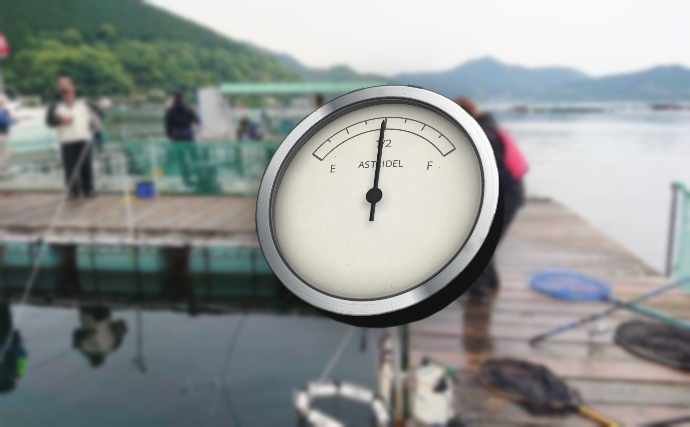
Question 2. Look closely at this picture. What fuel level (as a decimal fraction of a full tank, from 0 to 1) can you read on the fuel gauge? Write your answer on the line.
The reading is 0.5
